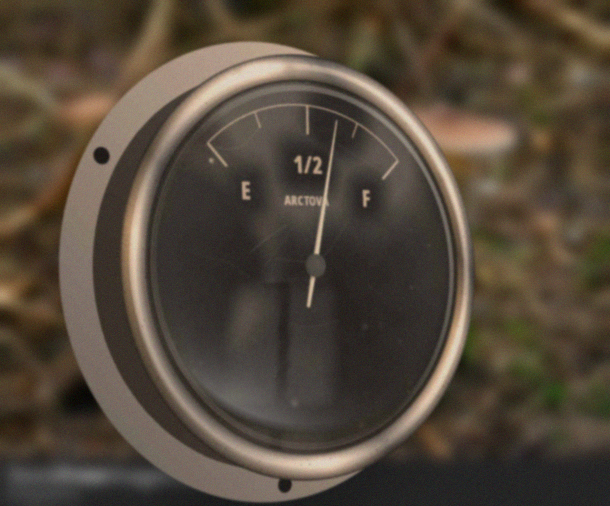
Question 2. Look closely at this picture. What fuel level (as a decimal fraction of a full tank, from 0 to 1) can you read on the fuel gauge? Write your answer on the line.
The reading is 0.625
